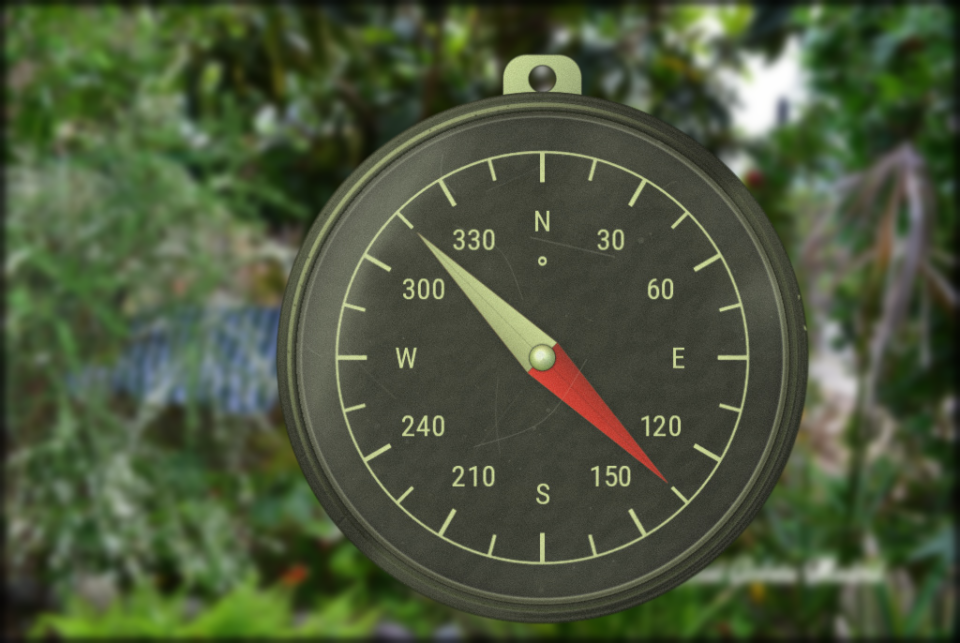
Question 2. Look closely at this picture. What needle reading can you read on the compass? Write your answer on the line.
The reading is 135 °
